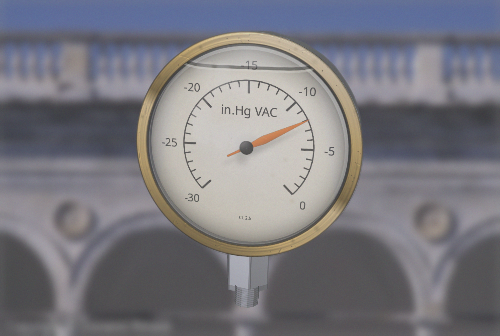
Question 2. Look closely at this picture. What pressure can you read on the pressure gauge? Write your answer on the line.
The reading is -8 inHg
